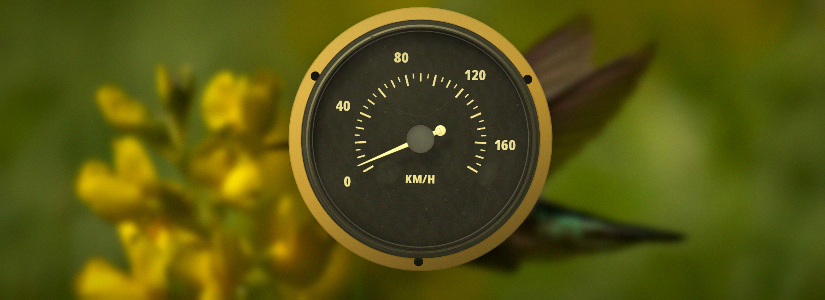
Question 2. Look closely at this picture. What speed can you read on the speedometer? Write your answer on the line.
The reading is 5 km/h
